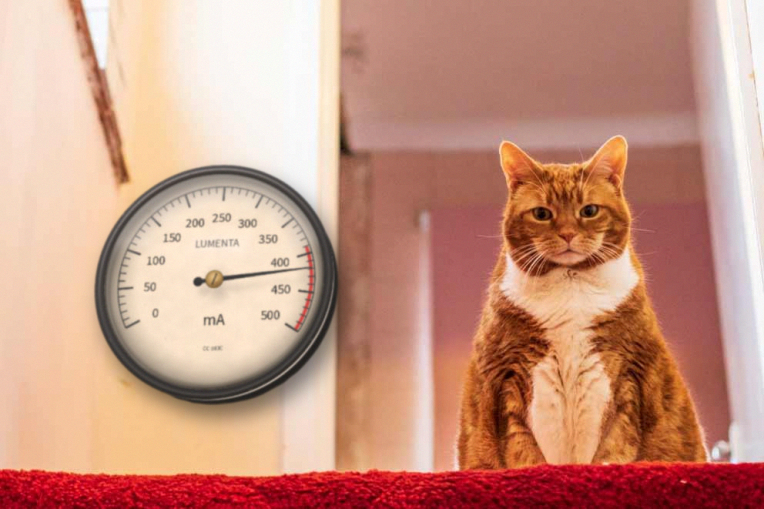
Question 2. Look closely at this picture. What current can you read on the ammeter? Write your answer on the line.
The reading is 420 mA
